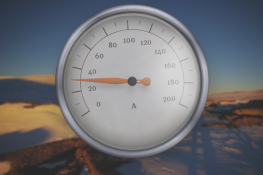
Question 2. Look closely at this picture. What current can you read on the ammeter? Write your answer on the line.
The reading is 30 A
